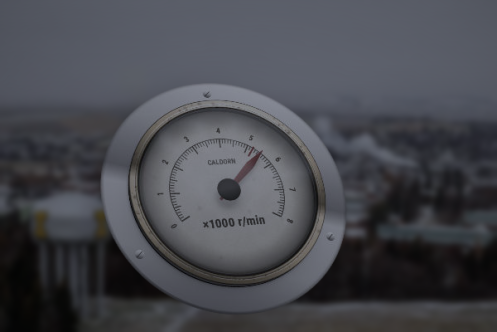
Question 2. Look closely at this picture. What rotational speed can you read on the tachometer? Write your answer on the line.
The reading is 5500 rpm
